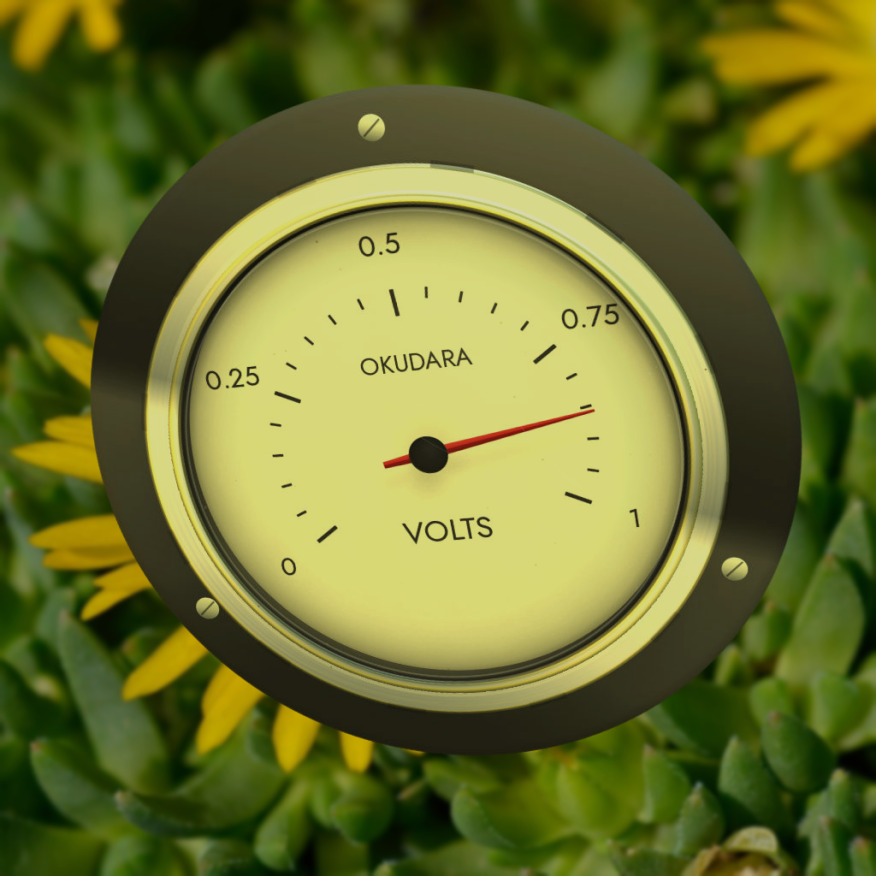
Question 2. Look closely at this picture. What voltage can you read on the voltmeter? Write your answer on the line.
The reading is 0.85 V
